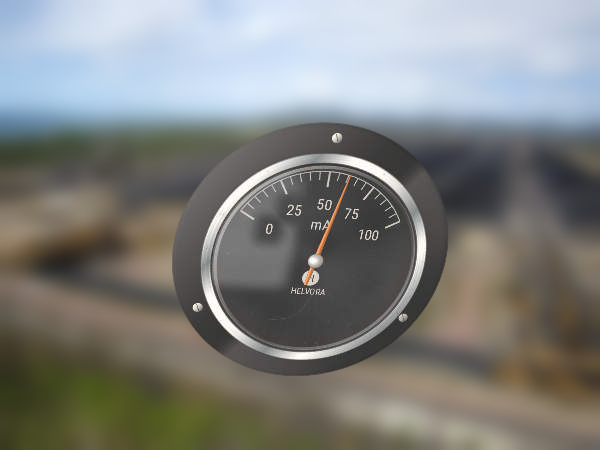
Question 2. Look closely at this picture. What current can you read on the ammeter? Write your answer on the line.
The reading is 60 mA
